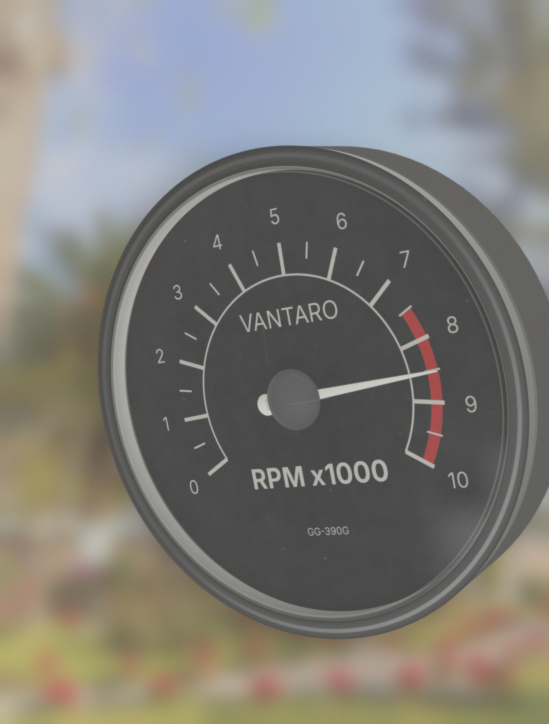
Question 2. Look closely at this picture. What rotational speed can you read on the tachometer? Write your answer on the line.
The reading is 8500 rpm
